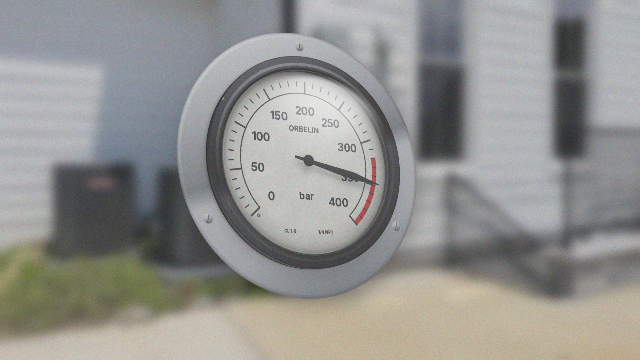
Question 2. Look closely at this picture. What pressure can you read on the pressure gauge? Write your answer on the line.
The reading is 350 bar
